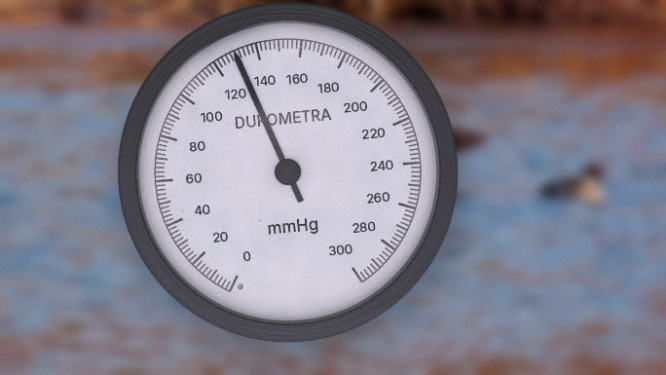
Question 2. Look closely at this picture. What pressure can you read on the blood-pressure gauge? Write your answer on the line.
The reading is 130 mmHg
